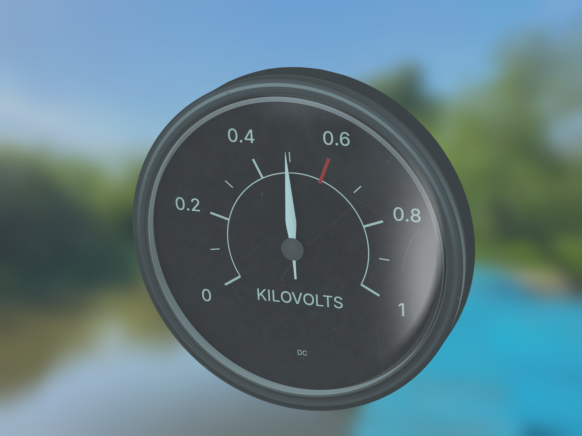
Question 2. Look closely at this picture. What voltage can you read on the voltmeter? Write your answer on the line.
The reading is 0.5 kV
